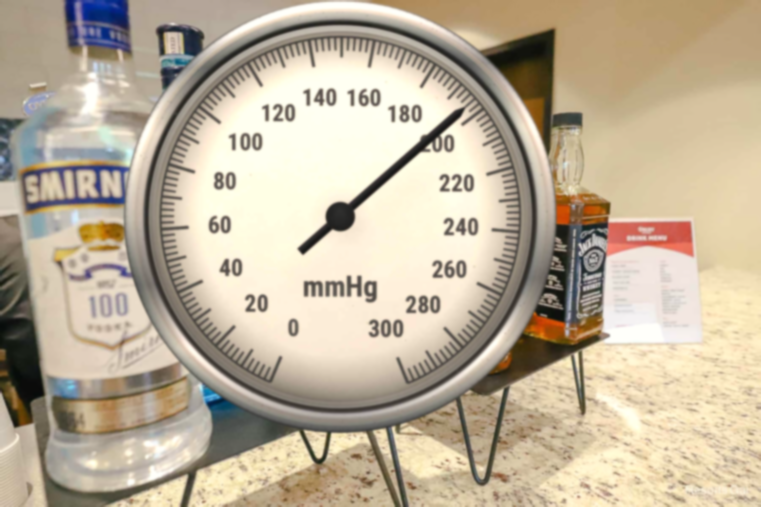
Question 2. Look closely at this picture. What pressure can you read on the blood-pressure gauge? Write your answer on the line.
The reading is 196 mmHg
